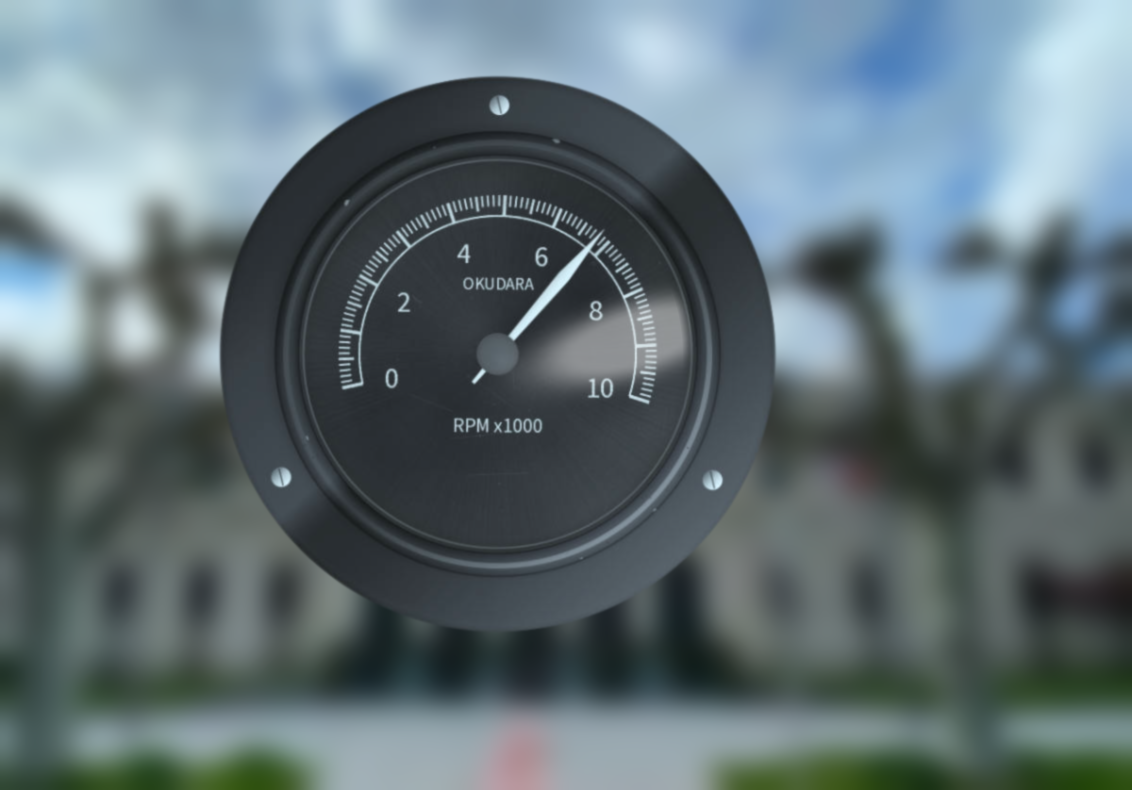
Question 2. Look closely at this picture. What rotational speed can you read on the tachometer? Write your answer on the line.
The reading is 6800 rpm
